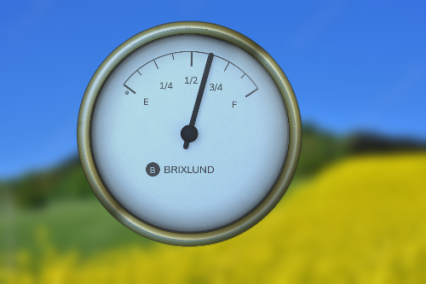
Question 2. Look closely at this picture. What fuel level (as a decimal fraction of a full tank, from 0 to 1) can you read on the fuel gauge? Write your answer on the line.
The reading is 0.625
